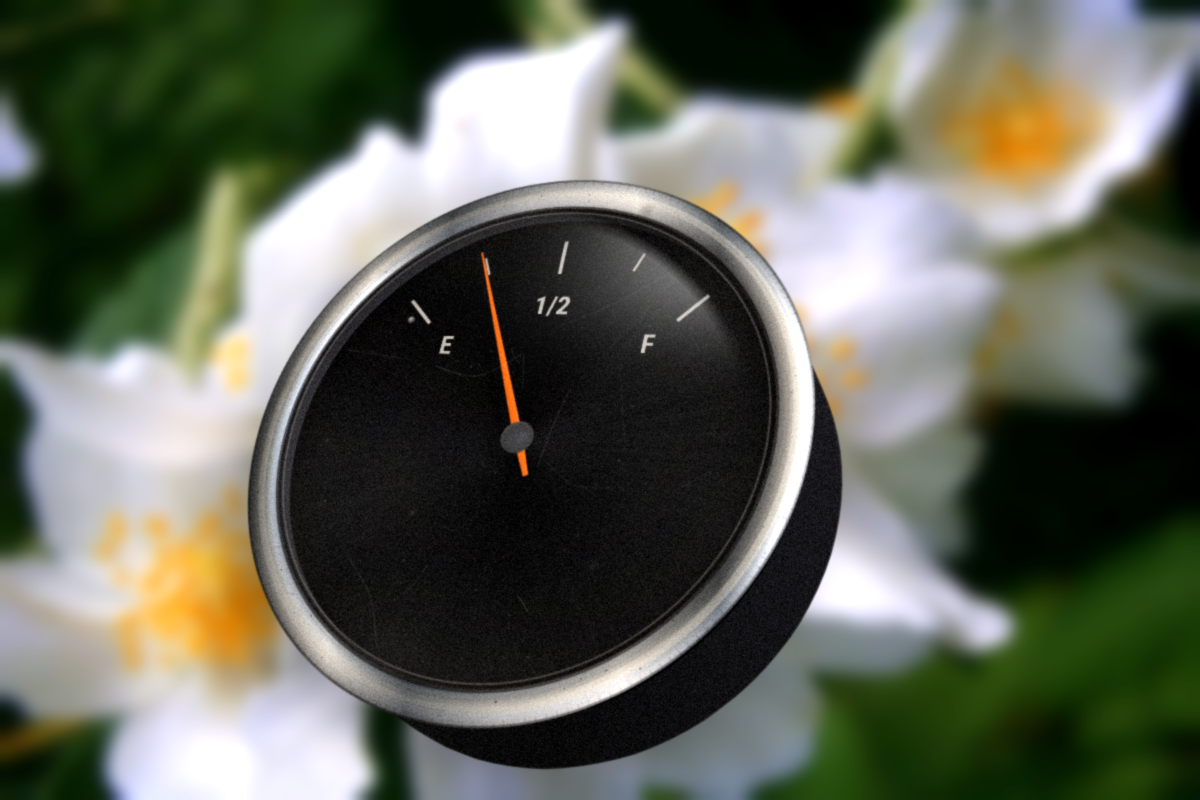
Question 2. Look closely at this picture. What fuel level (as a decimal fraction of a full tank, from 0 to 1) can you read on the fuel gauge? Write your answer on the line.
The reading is 0.25
